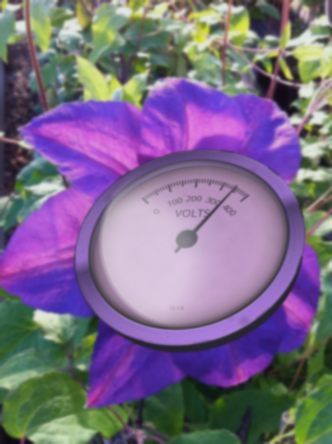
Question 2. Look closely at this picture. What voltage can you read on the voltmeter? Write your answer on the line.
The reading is 350 V
